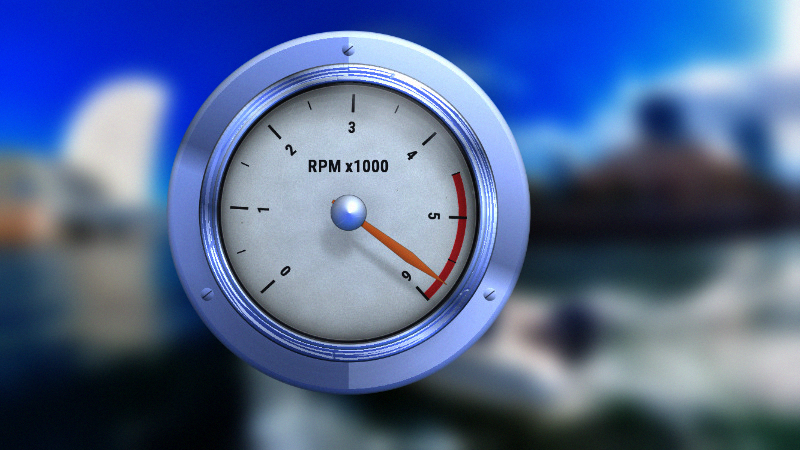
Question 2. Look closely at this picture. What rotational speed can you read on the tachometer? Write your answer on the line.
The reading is 5750 rpm
